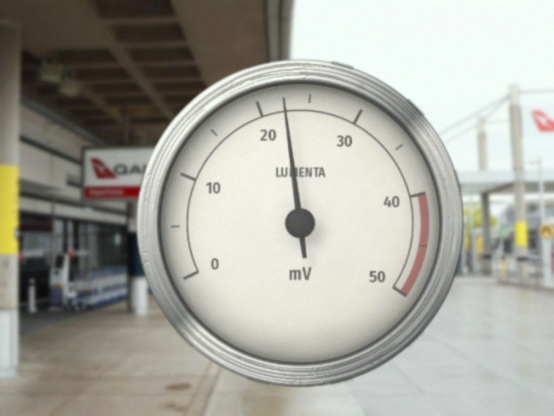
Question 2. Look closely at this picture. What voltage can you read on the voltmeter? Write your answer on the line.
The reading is 22.5 mV
